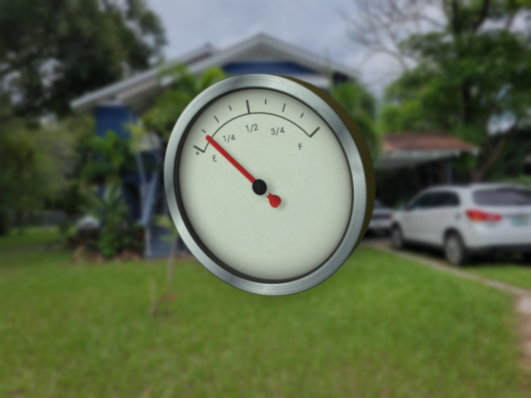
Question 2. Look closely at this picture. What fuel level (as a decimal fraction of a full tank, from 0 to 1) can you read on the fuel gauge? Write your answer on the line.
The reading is 0.125
